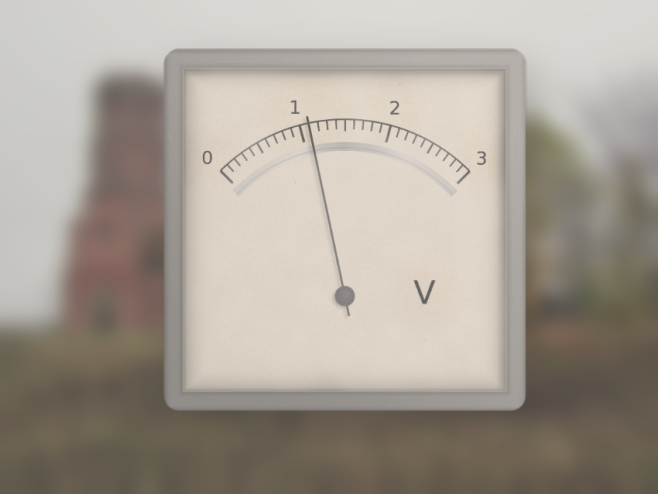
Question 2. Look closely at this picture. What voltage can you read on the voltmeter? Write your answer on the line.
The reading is 1.1 V
